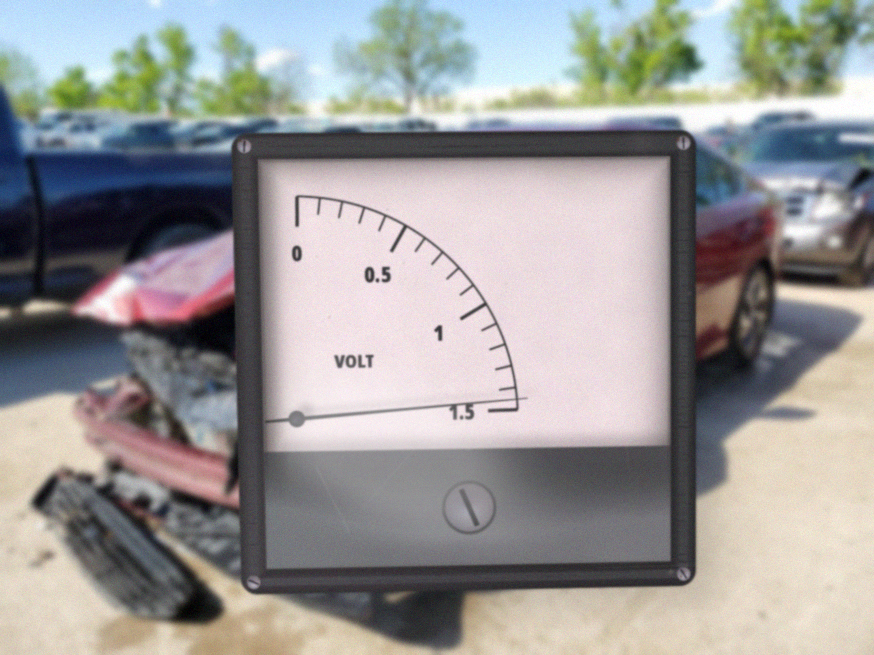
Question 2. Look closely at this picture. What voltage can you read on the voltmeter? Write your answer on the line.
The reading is 1.45 V
